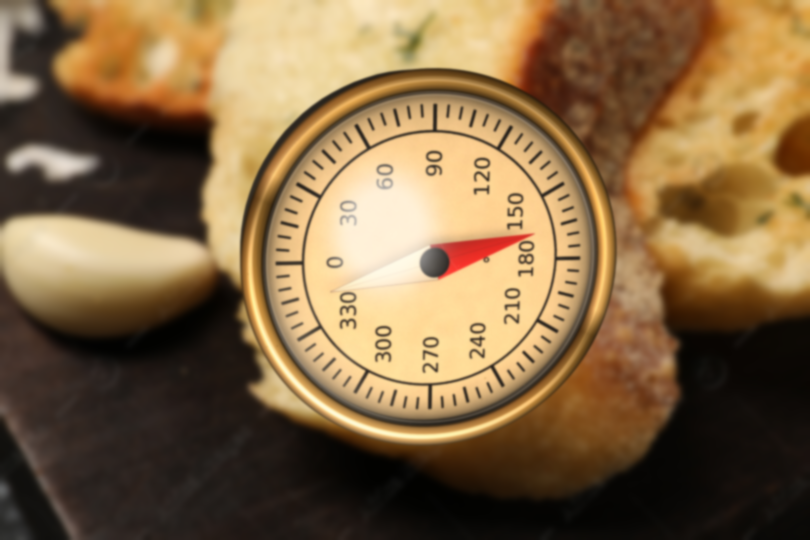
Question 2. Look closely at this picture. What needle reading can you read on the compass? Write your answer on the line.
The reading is 165 °
